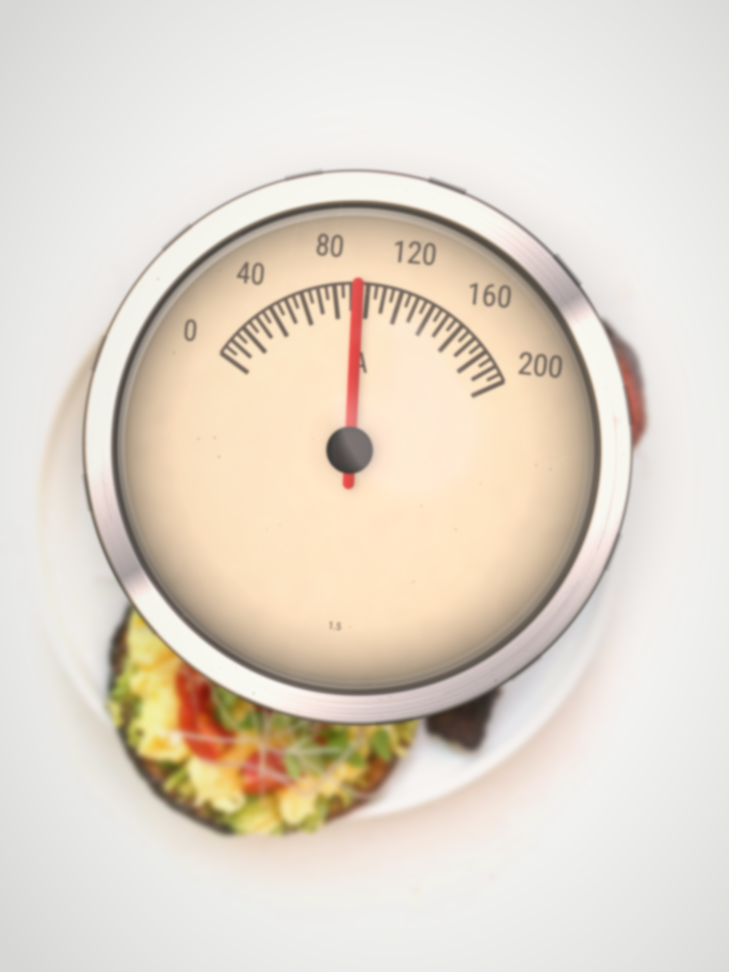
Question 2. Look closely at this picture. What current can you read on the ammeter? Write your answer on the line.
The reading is 95 A
